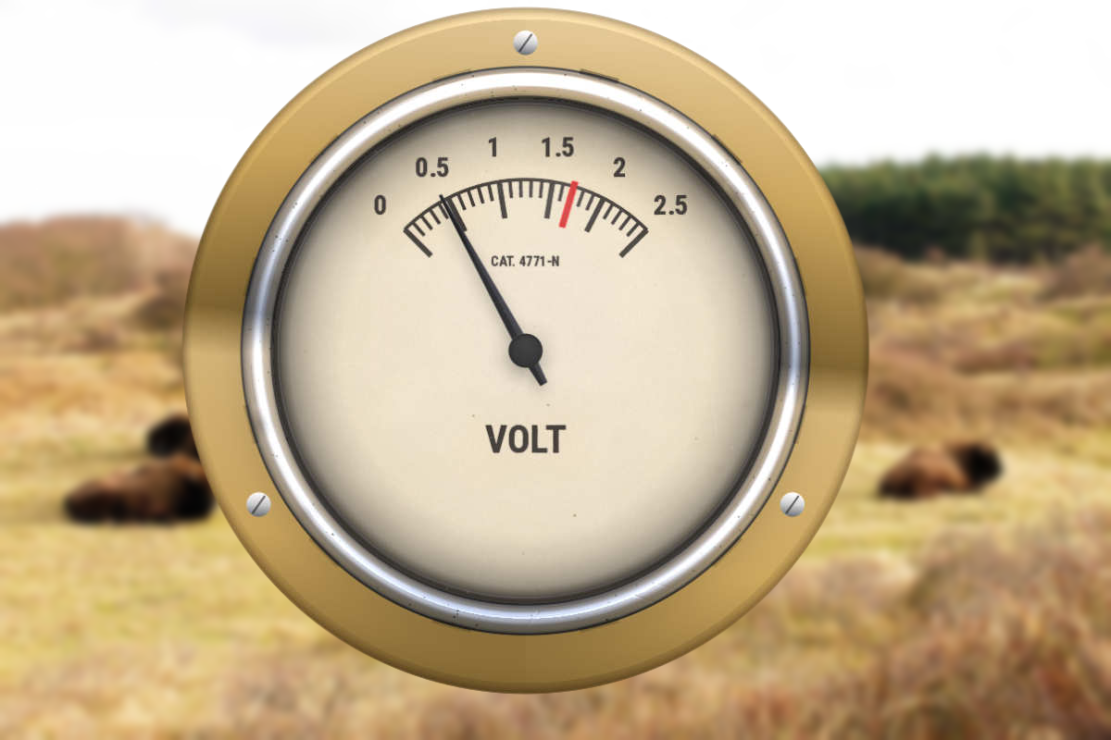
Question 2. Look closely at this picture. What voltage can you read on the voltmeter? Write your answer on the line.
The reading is 0.45 V
